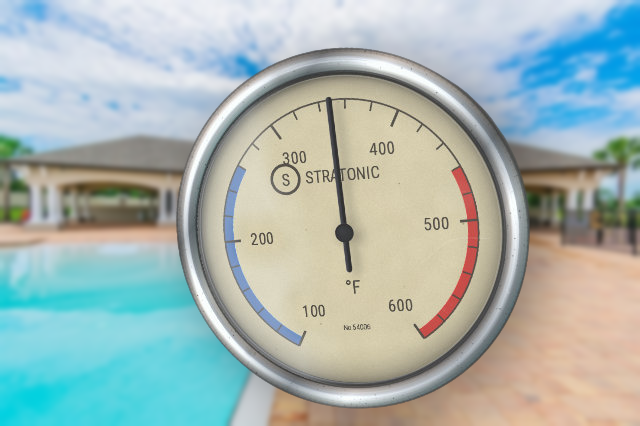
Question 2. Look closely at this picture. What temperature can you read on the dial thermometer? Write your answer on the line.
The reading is 350 °F
